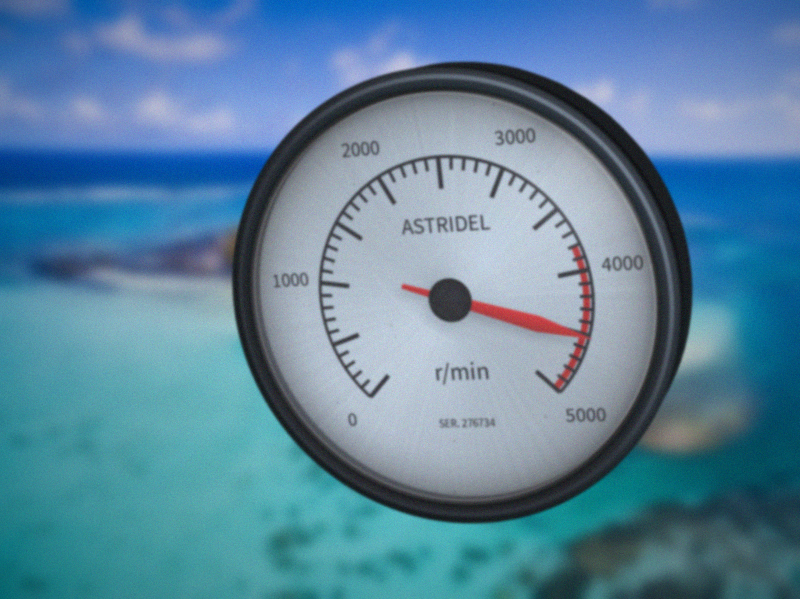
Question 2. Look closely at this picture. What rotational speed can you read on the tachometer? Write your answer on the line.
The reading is 4500 rpm
